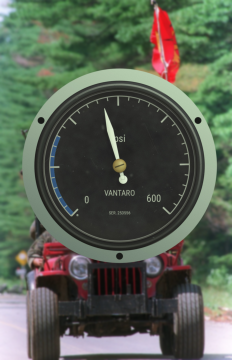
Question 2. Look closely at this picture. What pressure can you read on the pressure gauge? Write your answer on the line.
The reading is 270 psi
